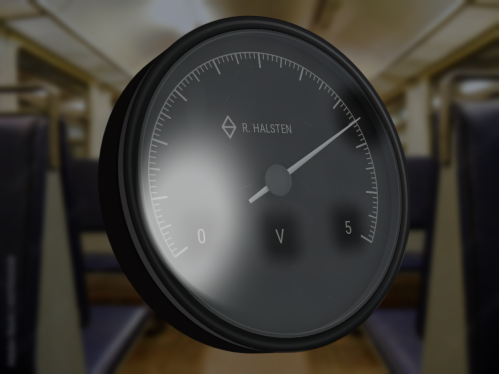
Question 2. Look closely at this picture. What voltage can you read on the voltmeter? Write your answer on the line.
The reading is 3.75 V
